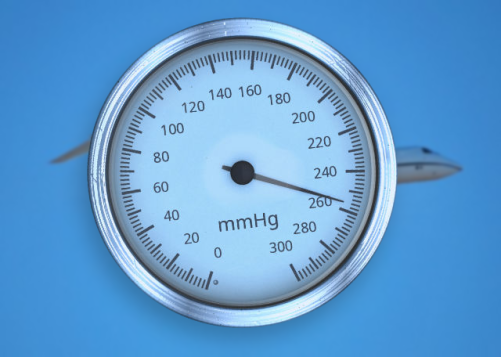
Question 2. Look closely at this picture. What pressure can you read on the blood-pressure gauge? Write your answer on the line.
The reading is 256 mmHg
